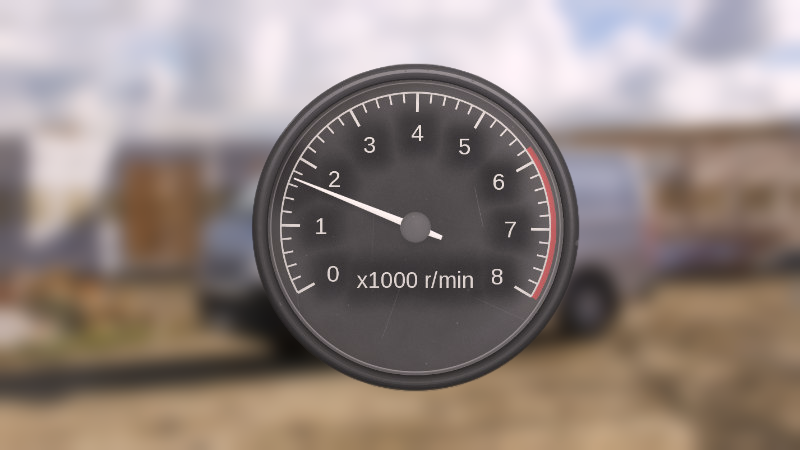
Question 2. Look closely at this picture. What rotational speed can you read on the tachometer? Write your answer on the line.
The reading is 1700 rpm
